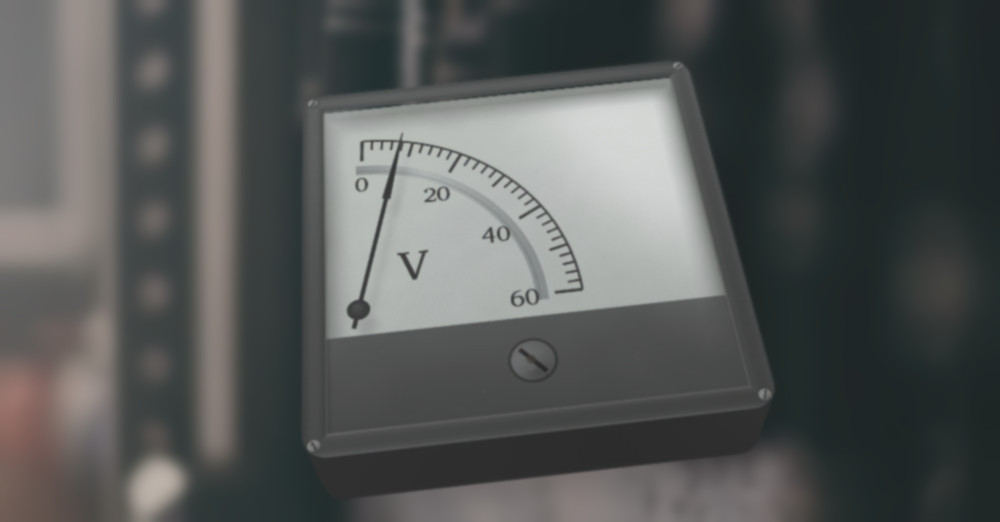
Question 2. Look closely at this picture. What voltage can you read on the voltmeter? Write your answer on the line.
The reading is 8 V
